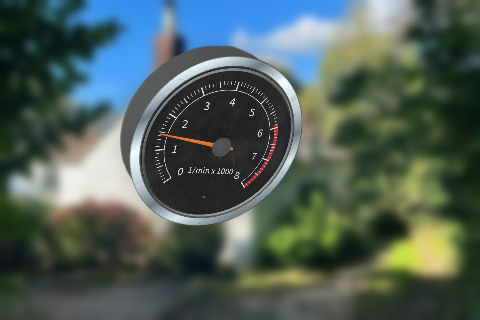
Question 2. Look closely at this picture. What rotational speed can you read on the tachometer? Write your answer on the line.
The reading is 1500 rpm
